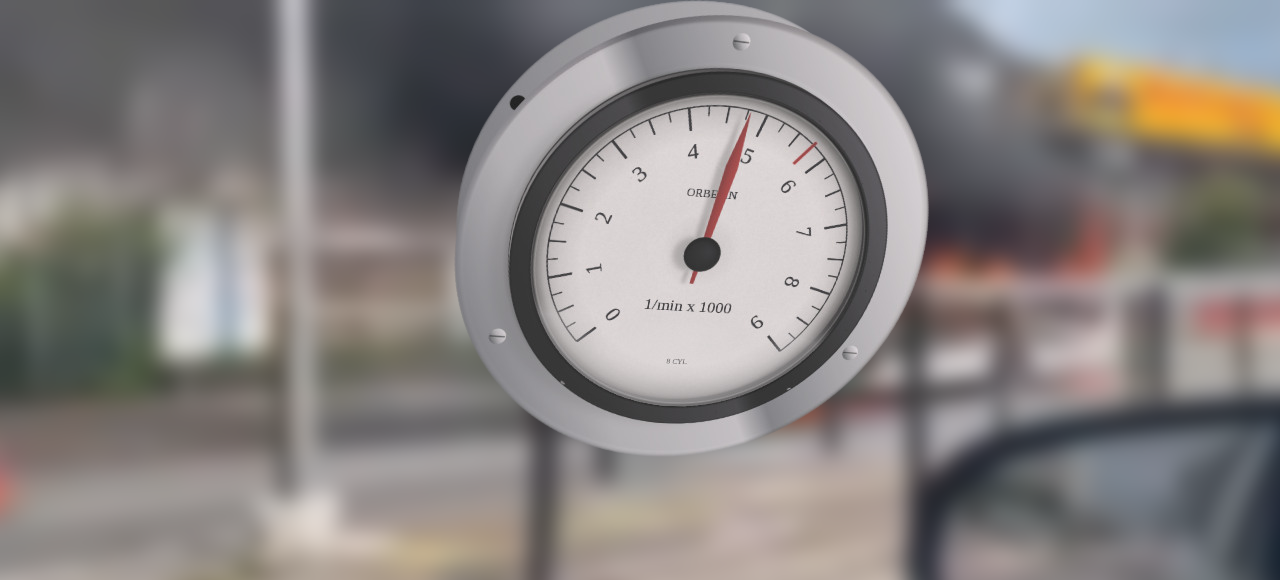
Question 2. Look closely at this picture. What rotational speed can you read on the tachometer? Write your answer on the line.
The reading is 4750 rpm
